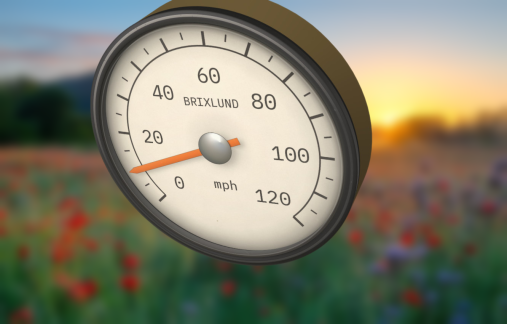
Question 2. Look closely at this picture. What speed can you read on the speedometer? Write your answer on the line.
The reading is 10 mph
